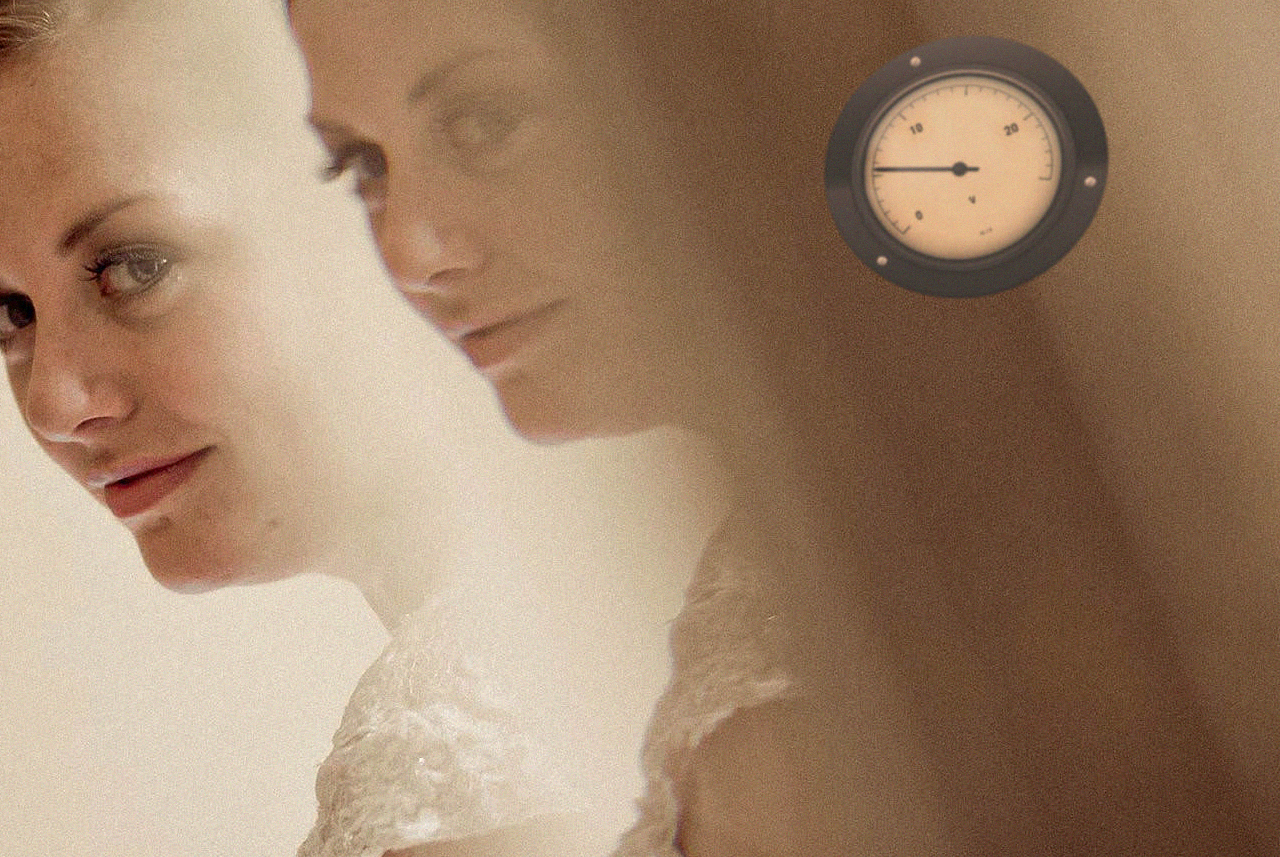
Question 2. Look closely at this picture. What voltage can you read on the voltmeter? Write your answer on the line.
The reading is 5.5 V
